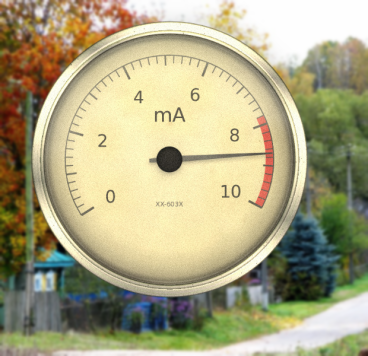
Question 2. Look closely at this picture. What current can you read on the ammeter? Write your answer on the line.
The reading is 8.7 mA
